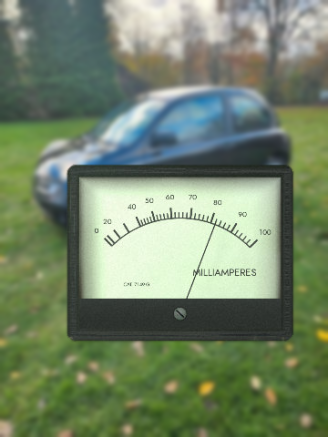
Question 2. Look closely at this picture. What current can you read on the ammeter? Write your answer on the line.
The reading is 82 mA
